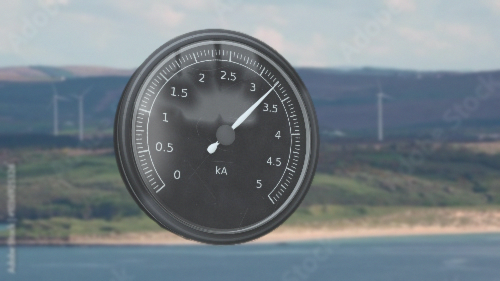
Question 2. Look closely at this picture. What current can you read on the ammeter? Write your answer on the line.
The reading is 3.25 kA
